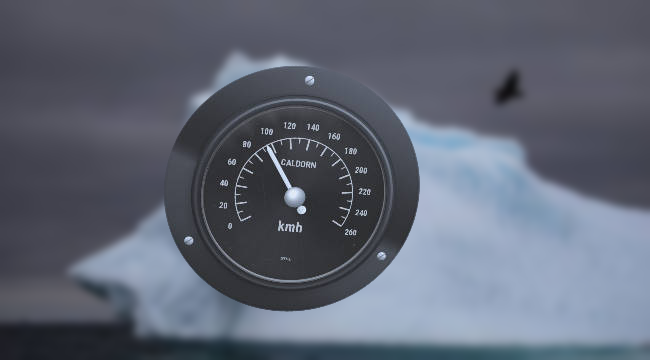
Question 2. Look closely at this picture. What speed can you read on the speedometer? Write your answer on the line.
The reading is 95 km/h
